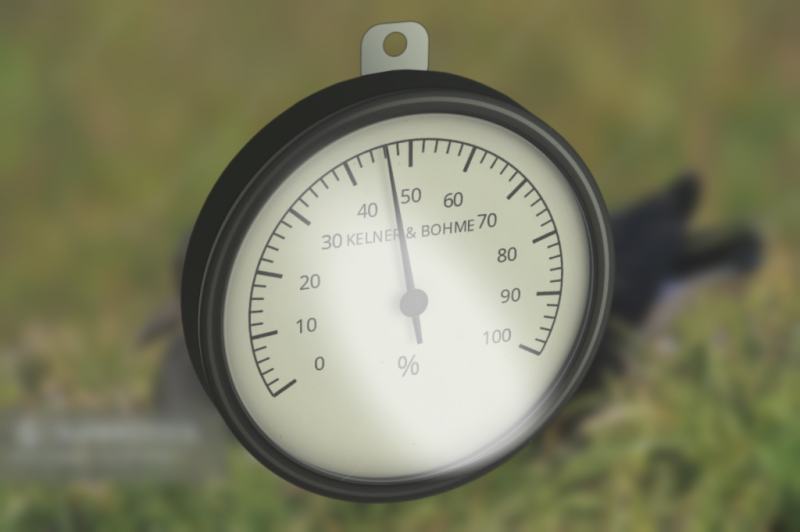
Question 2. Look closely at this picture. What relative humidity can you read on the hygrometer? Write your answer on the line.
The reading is 46 %
